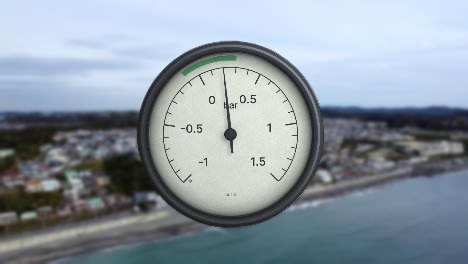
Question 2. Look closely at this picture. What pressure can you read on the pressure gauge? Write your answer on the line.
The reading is 0.2 bar
